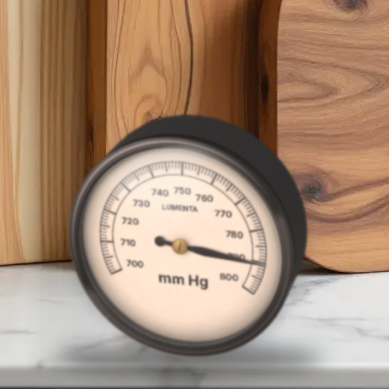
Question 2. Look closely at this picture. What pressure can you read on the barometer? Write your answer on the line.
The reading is 790 mmHg
